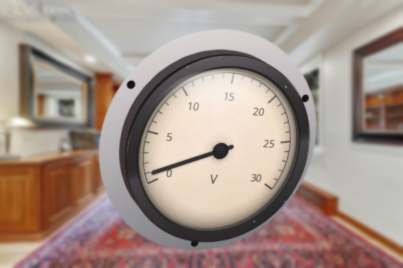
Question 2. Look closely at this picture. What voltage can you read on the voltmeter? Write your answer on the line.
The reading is 1 V
